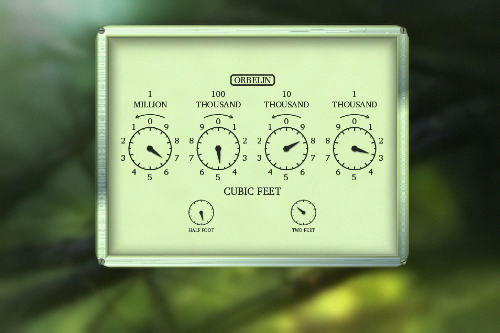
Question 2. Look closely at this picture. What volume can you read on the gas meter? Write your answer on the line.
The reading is 648300 ft³
